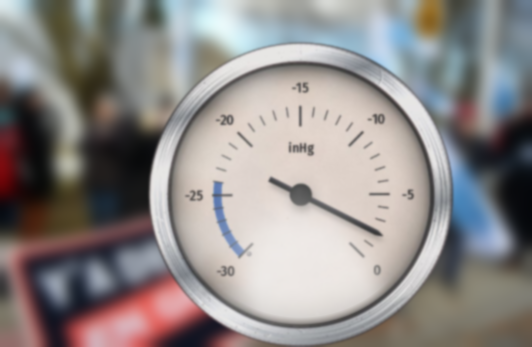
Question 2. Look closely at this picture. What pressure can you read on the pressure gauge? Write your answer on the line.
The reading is -2 inHg
